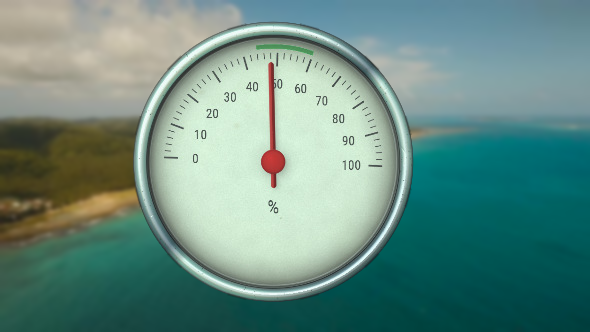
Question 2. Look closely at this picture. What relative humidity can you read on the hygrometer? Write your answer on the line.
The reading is 48 %
